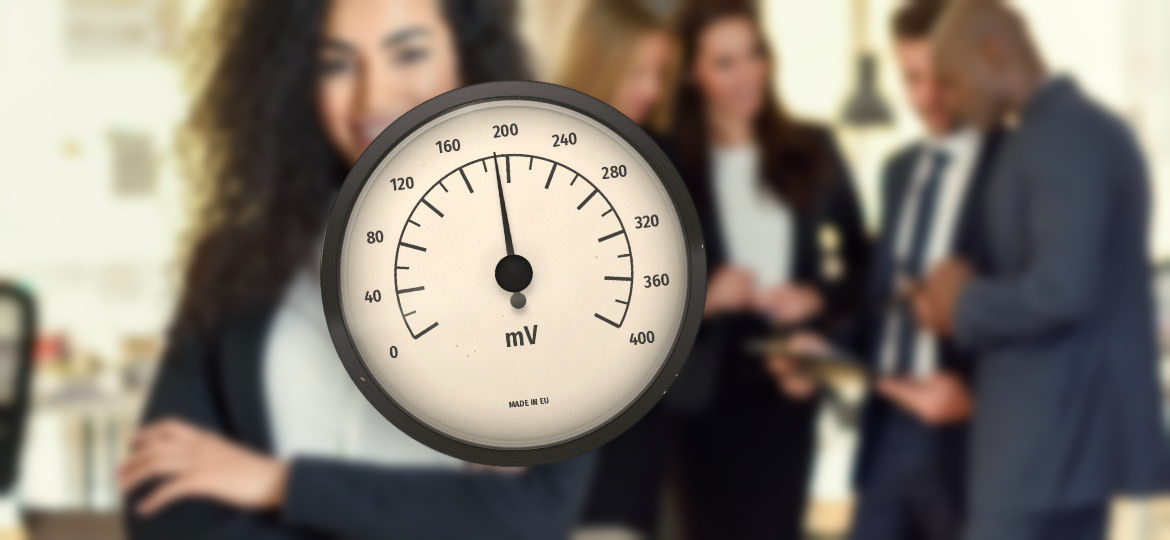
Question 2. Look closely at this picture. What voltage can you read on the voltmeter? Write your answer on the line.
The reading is 190 mV
